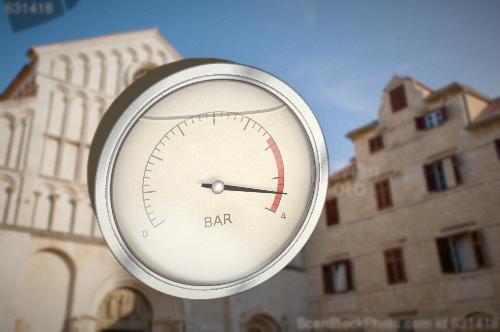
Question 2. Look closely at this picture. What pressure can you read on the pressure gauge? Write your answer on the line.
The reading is 3.7 bar
